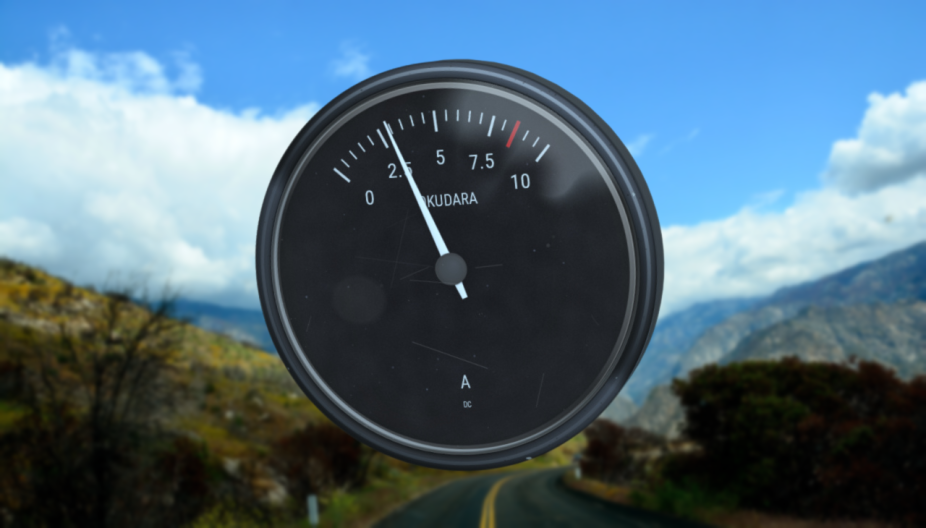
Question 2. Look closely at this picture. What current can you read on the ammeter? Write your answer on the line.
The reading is 3 A
